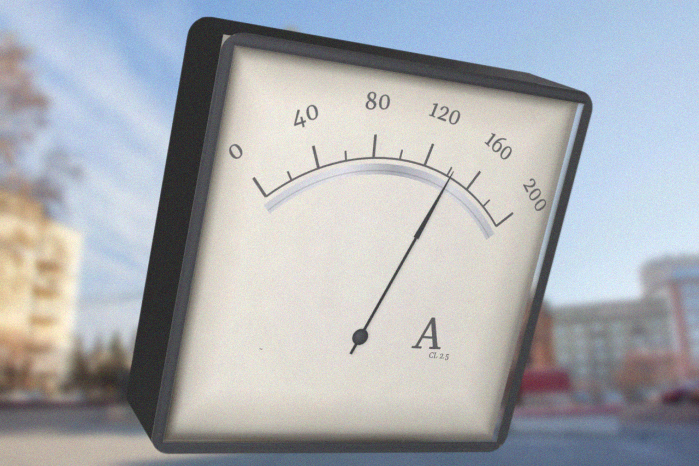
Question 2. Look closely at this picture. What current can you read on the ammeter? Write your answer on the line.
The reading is 140 A
